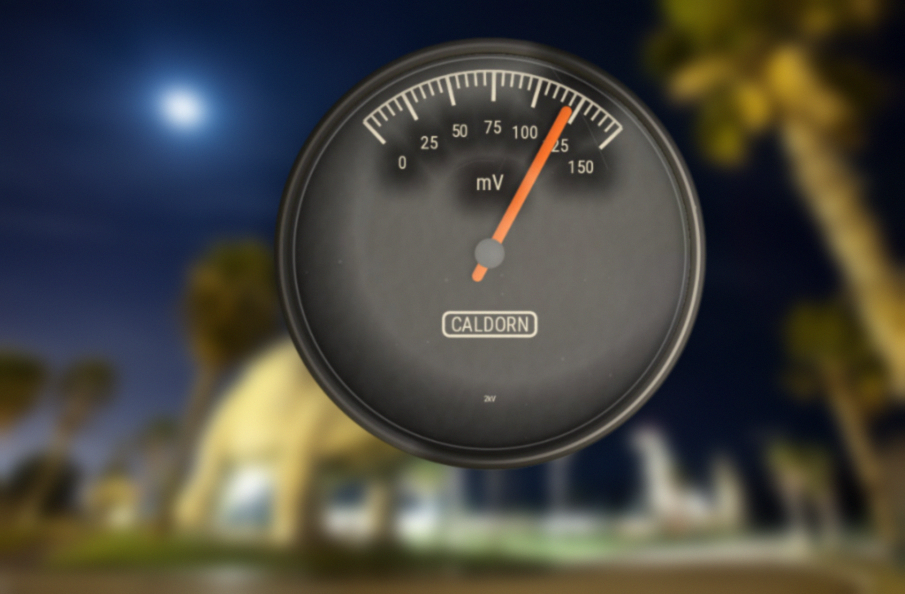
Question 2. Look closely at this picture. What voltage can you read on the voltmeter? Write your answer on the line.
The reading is 120 mV
